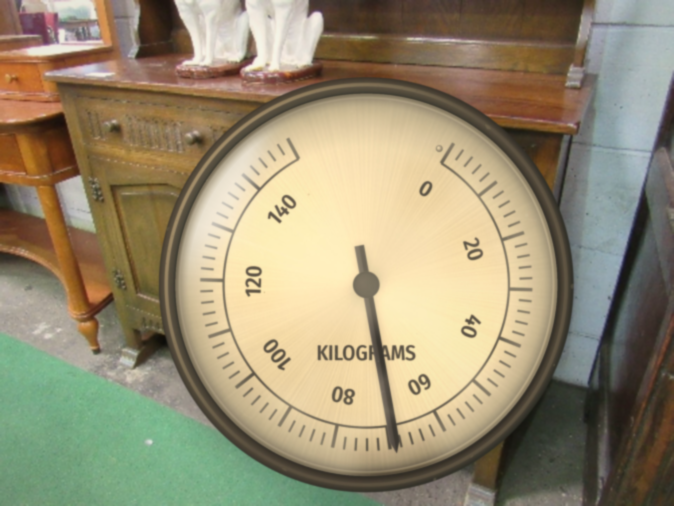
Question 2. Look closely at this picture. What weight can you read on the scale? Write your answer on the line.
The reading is 69 kg
